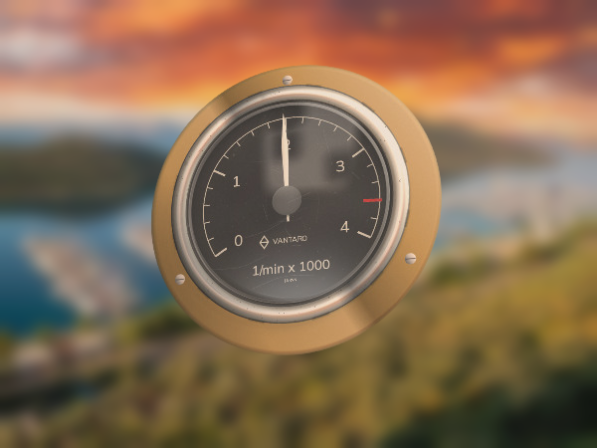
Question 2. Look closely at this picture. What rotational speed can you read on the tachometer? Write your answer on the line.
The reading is 2000 rpm
